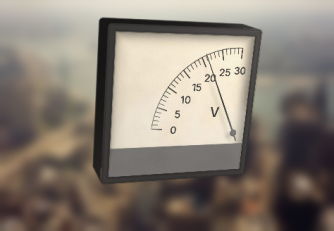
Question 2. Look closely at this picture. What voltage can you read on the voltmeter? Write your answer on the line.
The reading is 21 V
